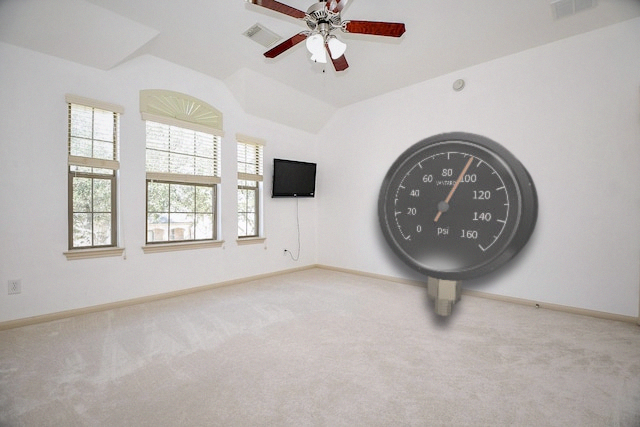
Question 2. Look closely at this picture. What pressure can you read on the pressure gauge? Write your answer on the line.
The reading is 95 psi
